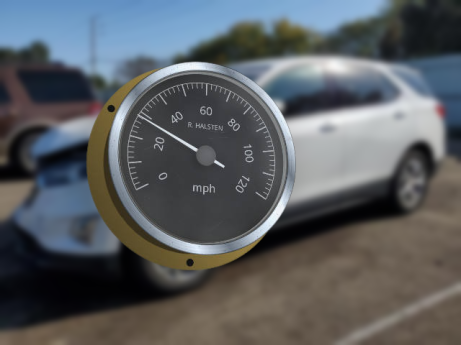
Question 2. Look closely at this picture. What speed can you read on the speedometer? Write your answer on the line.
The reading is 28 mph
